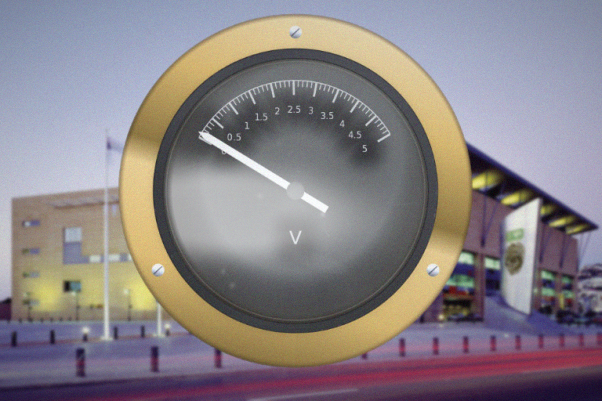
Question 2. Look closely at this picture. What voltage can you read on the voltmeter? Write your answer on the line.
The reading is 0.1 V
